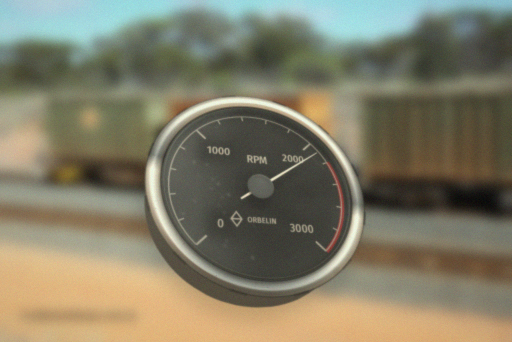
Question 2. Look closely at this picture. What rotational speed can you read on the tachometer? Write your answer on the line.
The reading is 2100 rpm
